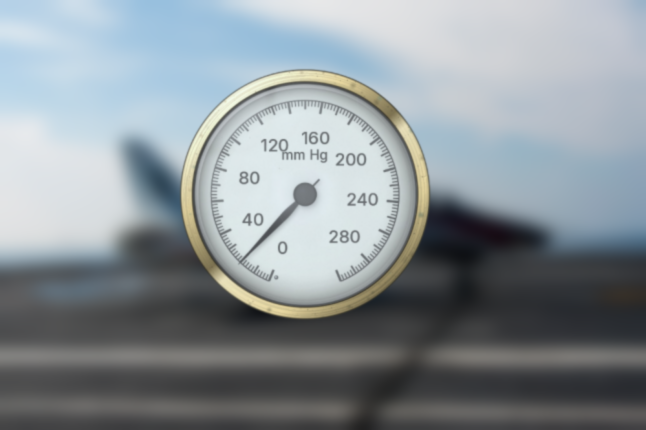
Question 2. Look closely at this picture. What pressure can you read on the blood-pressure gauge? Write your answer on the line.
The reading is 20 mmHg
